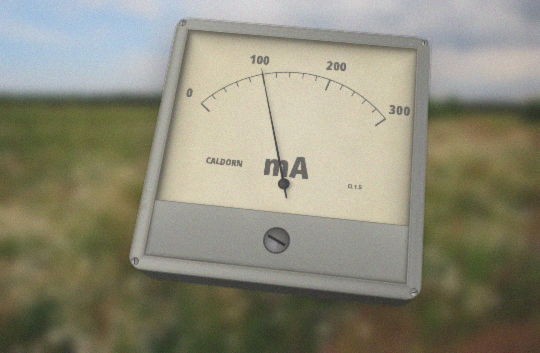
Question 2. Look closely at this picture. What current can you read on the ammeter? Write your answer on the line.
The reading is 100 mA
